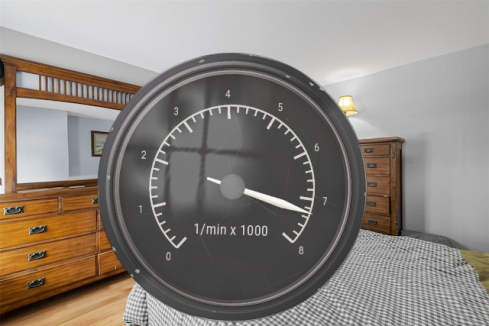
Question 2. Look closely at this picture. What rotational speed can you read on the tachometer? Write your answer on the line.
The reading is 7300 rpm
